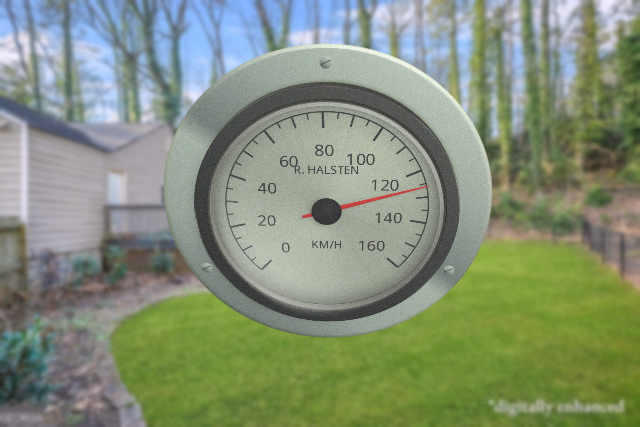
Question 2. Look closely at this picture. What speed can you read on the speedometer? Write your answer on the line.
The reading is 125 km/h
